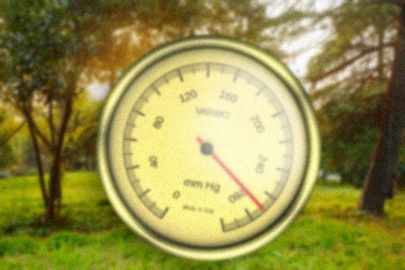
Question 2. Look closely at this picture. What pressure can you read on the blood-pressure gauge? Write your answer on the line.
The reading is 270 mmHg
